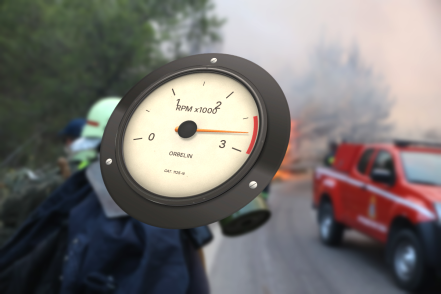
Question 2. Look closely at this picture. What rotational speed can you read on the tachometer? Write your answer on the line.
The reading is 2750 rpm
